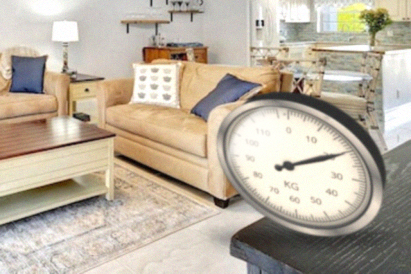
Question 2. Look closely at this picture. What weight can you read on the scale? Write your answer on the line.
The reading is 20 kg
